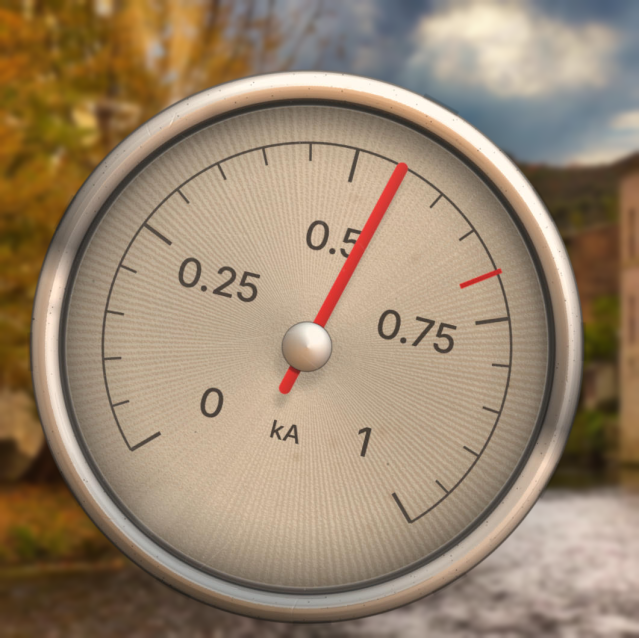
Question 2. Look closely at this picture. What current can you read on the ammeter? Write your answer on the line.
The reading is 0.55 kA
